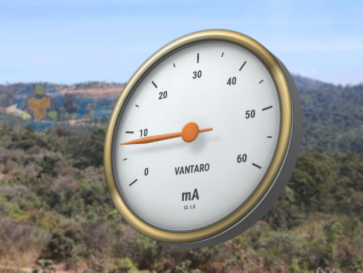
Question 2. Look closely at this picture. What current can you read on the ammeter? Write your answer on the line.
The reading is 7.5 mA
